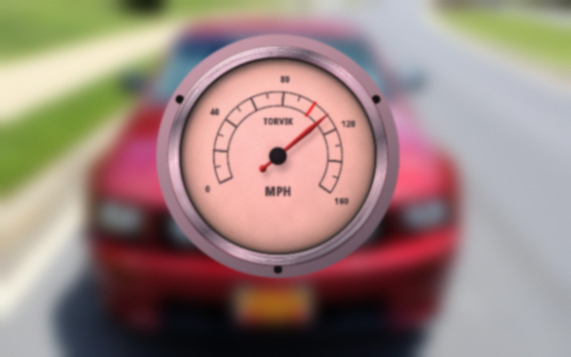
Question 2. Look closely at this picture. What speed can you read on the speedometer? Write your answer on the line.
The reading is 110 mph
